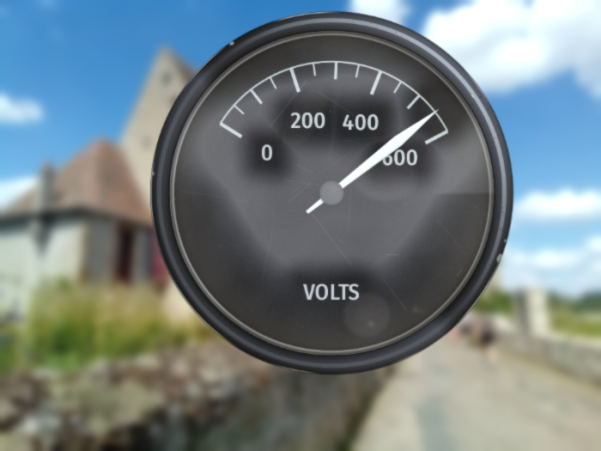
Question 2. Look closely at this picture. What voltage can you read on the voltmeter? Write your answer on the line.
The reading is 550 V
